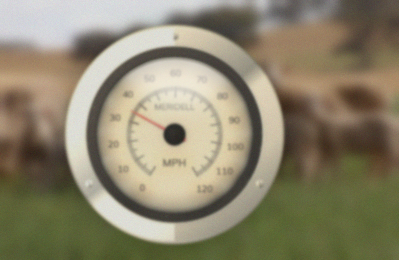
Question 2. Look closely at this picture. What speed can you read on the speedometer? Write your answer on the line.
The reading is 35 mph
